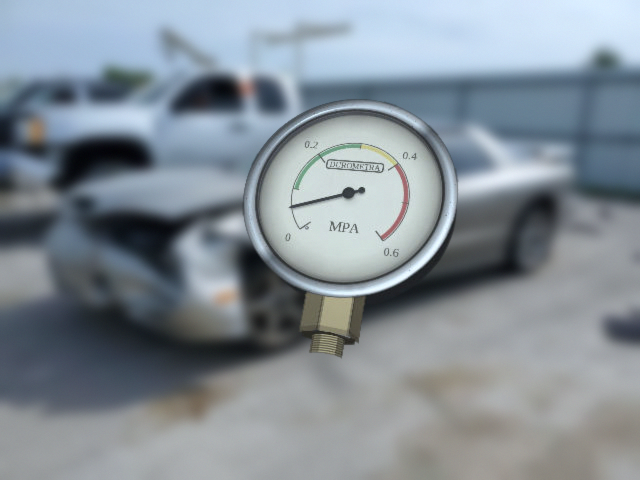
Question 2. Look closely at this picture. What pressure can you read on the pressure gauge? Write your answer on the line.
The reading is 0.05 MPa
